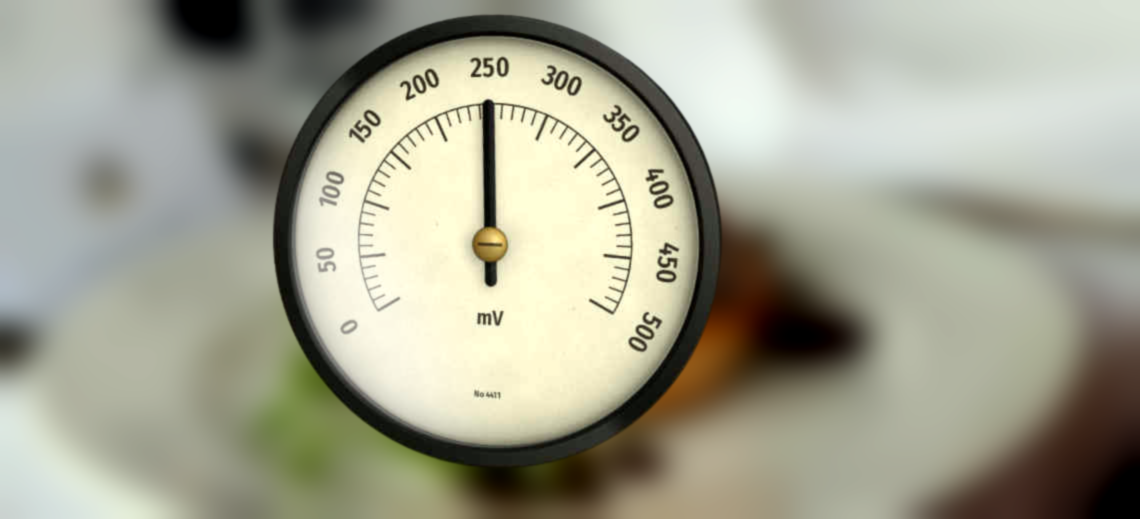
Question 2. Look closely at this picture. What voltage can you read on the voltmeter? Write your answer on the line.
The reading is 250 mV
